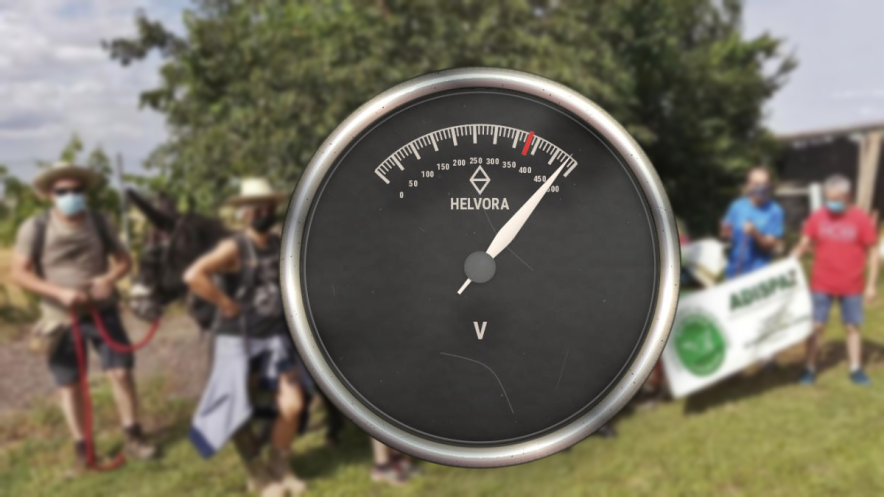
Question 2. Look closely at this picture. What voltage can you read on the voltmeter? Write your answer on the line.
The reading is 480 V
